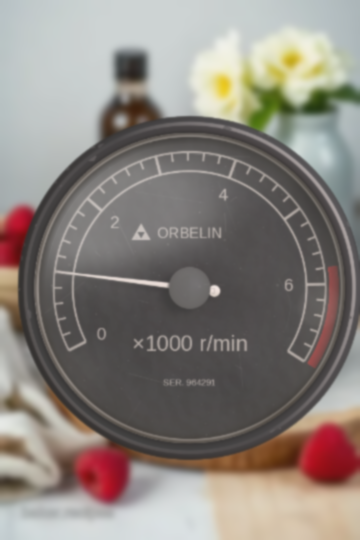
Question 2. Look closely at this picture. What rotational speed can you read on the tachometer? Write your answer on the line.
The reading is 1000 rpm
